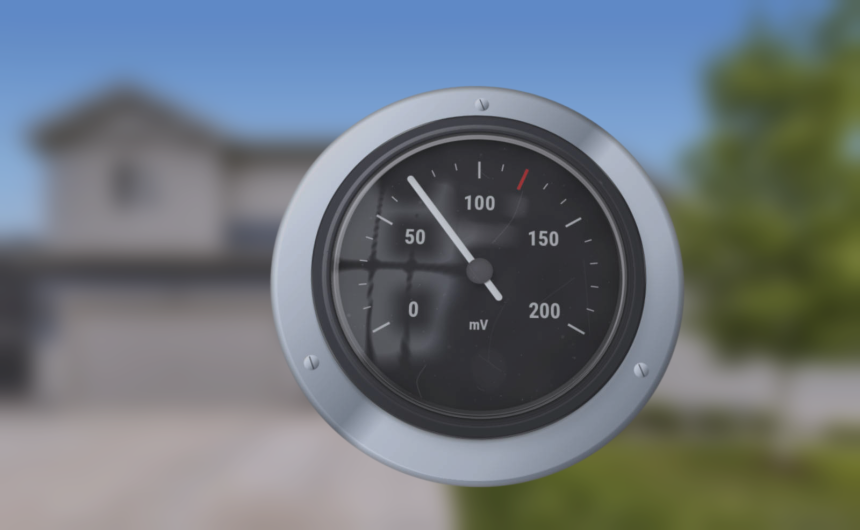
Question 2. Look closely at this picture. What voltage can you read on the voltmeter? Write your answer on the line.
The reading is 70 mV
